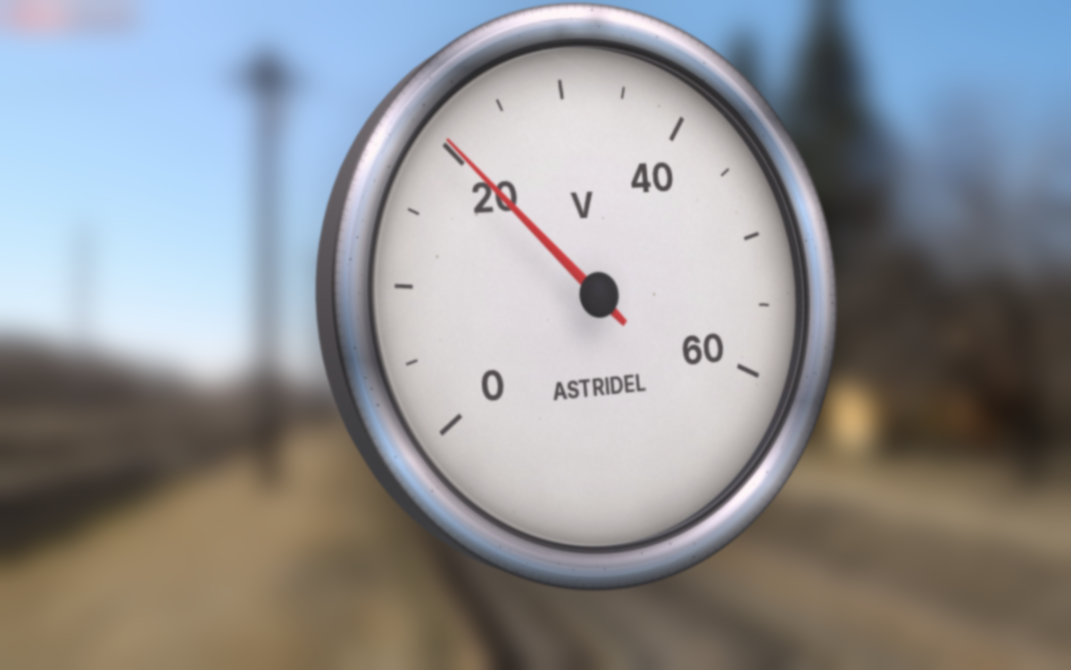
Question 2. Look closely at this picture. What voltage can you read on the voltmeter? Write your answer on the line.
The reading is 20 V
